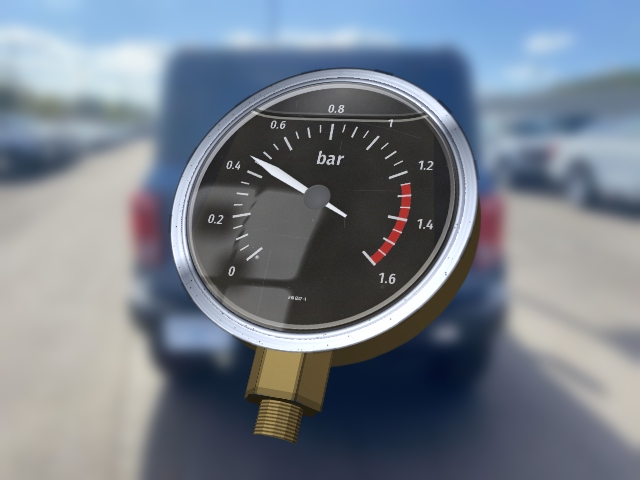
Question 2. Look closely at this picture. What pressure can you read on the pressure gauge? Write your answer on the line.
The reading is 0.45 bar
